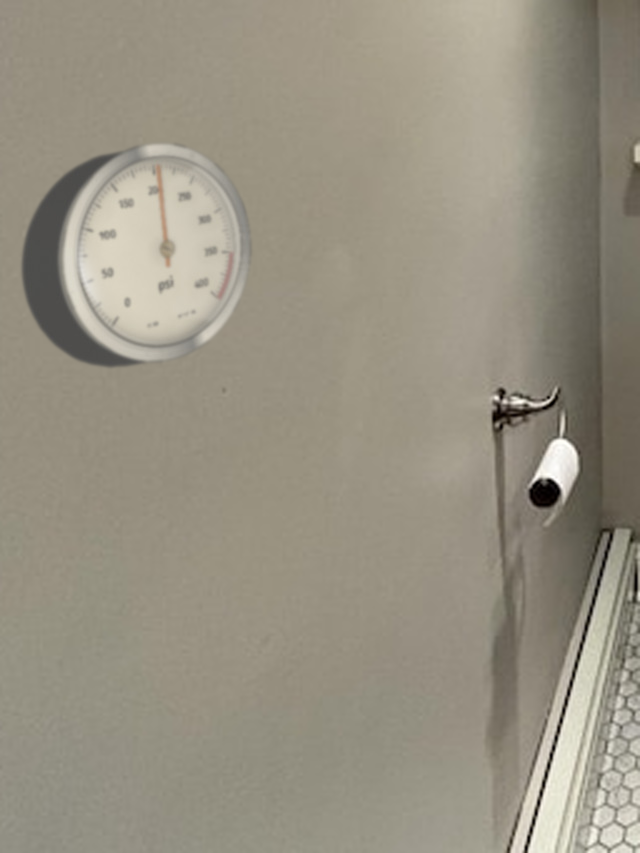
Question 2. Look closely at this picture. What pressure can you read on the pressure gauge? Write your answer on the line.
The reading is 200 psi
